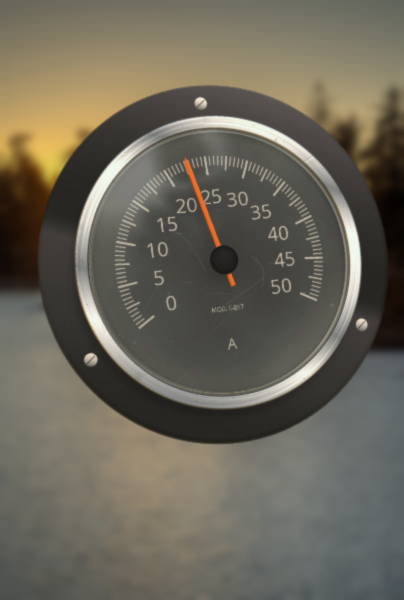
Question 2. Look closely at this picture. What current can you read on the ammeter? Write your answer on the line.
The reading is 22.5 A
